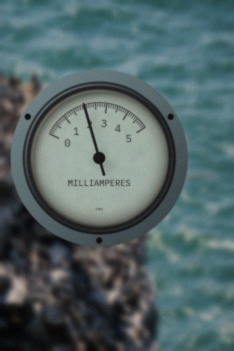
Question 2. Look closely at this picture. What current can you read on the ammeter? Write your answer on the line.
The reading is 2 mA
